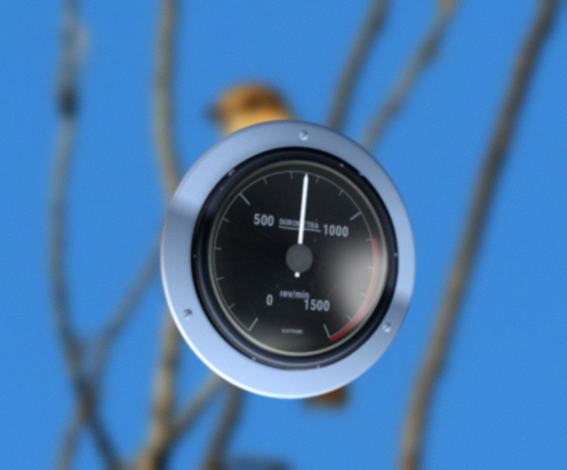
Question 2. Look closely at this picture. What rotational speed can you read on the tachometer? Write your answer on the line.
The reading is 750 rpm
